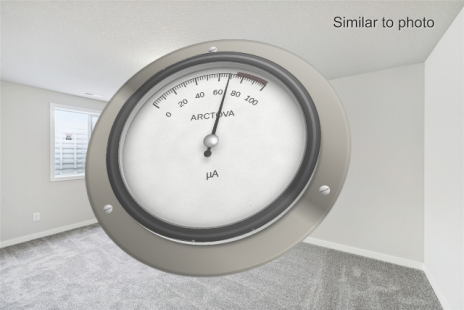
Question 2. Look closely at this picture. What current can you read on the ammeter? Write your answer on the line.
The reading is 70 µA
